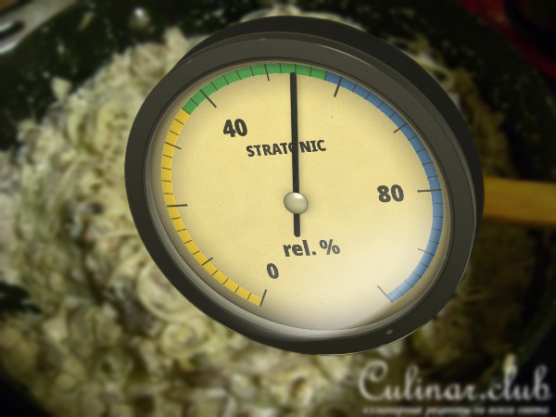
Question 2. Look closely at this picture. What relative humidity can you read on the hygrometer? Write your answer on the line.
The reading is 54 %
